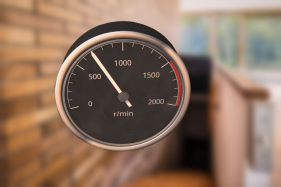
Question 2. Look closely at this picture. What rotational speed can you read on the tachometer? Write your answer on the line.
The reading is 700 rpm
